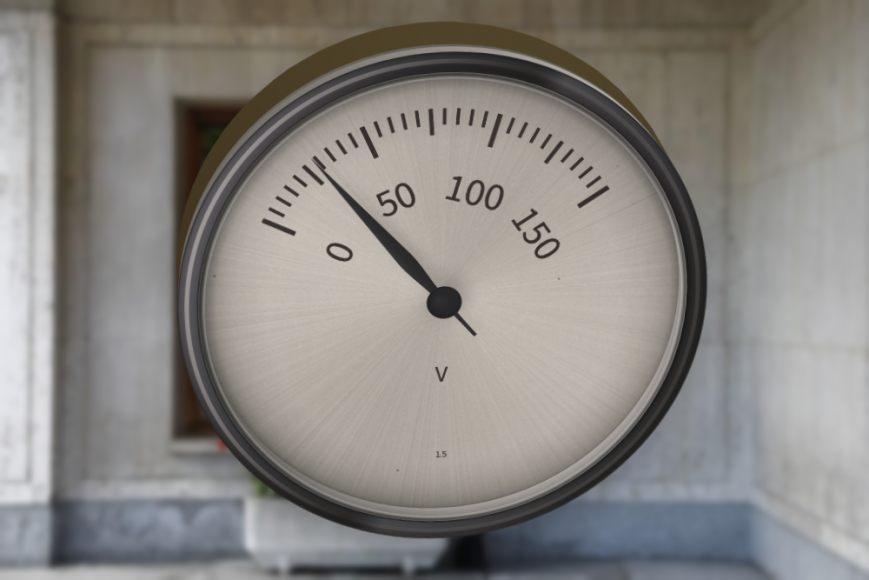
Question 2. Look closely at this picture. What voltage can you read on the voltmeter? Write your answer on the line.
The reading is 30 V
